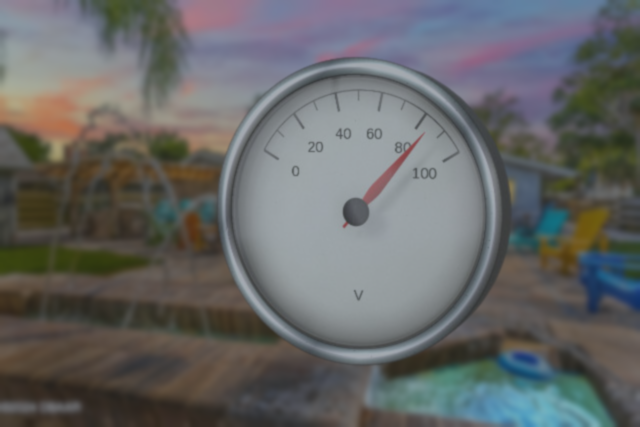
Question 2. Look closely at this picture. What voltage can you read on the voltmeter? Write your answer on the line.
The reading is 85 V
